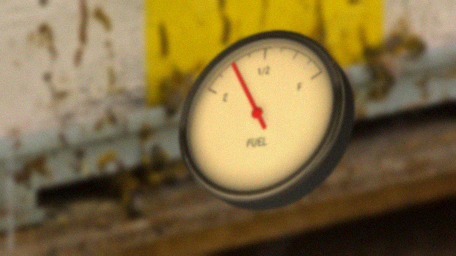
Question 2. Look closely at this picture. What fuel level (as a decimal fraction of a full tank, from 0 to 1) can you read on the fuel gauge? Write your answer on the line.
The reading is 0.25
